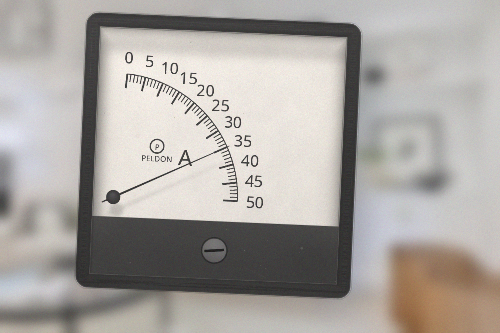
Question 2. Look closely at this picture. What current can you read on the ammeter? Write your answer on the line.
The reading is 35 A
